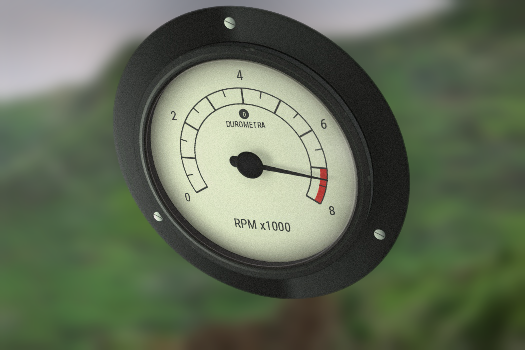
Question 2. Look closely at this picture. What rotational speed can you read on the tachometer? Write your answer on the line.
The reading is 7250 rpm
